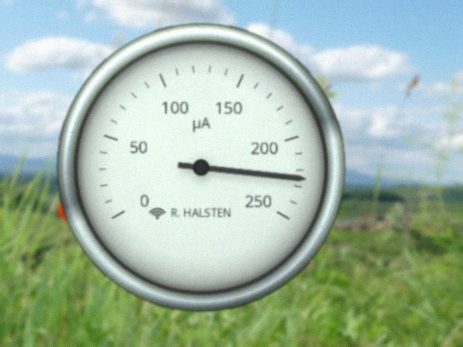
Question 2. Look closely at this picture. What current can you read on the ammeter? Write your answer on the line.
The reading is 225 µA
